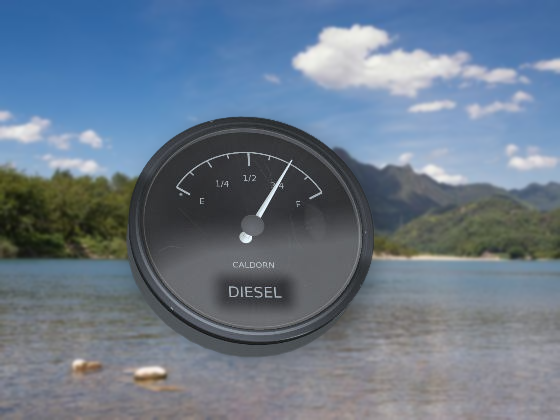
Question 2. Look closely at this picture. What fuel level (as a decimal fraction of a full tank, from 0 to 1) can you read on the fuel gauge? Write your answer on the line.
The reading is 0.75
